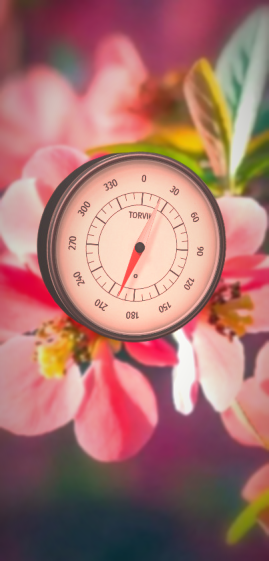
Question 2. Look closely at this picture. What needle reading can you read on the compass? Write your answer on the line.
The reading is 200 °
